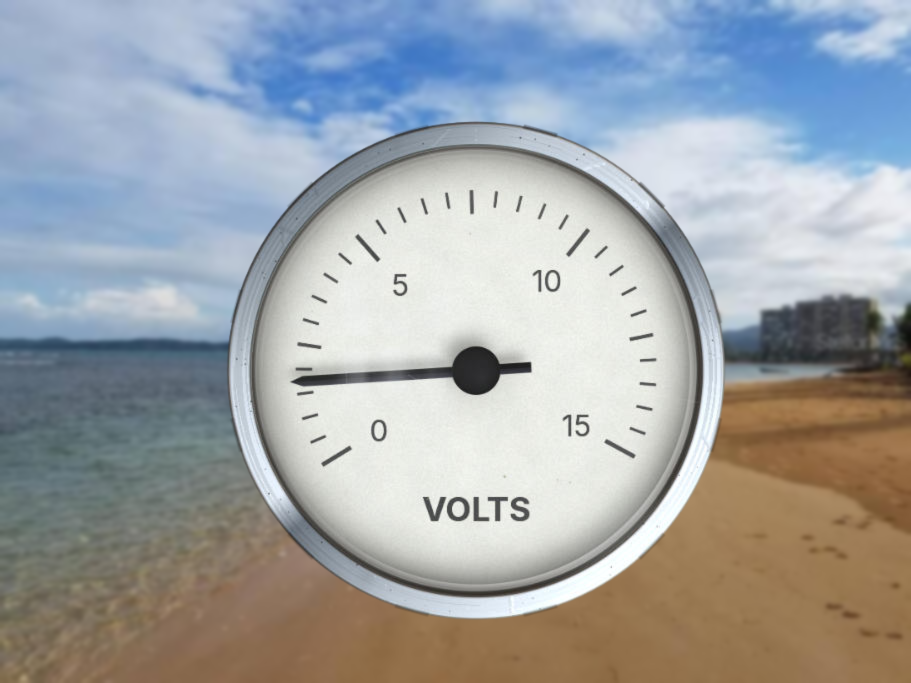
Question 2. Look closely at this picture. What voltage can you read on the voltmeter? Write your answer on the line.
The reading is 1.75 V
